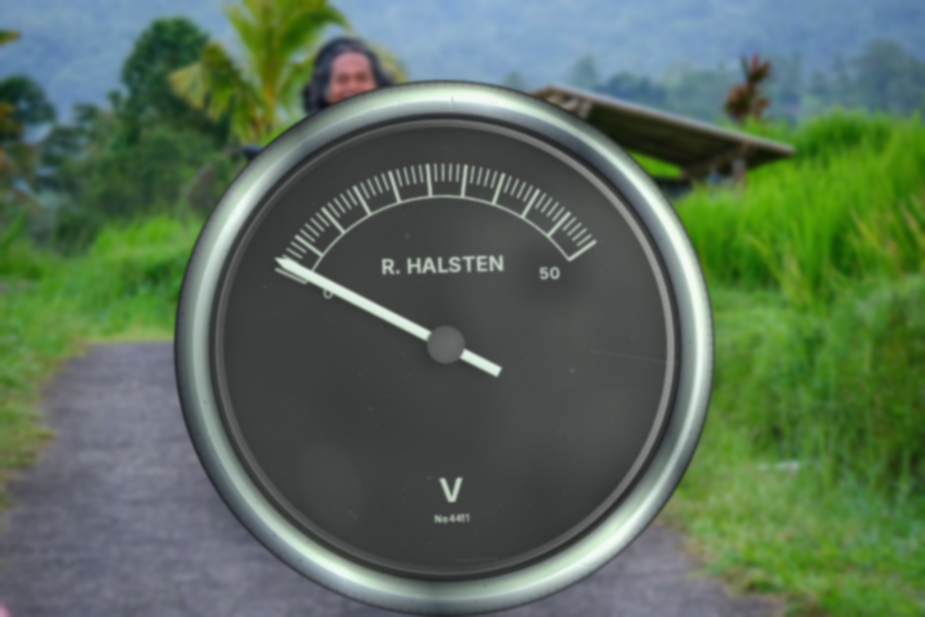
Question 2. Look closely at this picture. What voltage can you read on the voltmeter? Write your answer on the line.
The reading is 1 V
